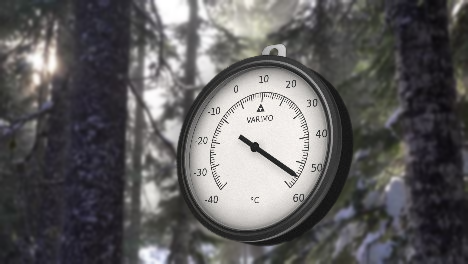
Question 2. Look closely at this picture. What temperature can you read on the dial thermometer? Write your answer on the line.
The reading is 55 °C
